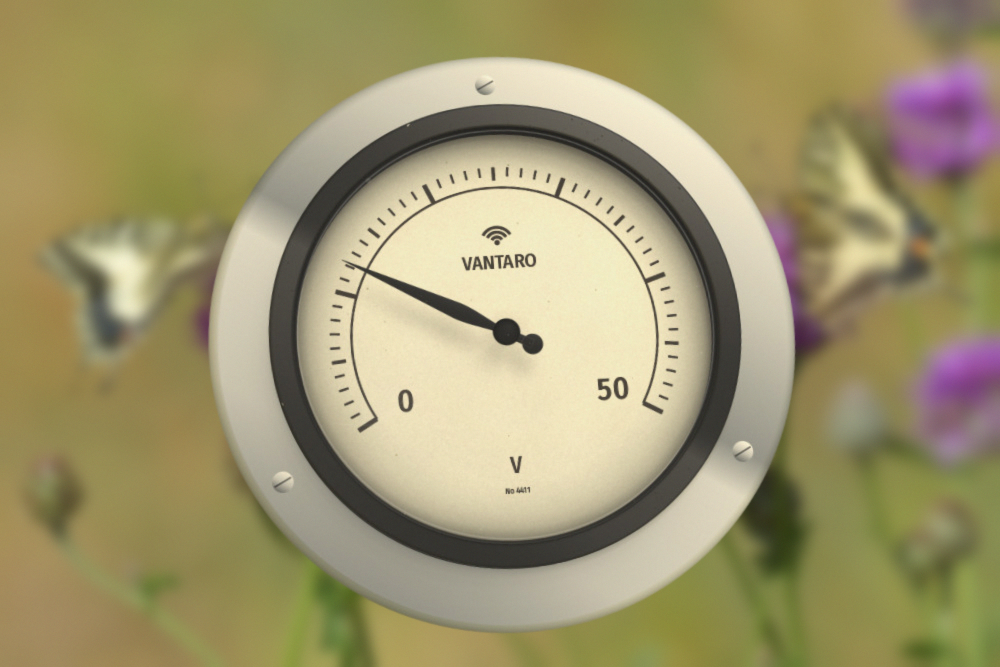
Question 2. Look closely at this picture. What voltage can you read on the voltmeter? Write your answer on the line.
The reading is 12 V
